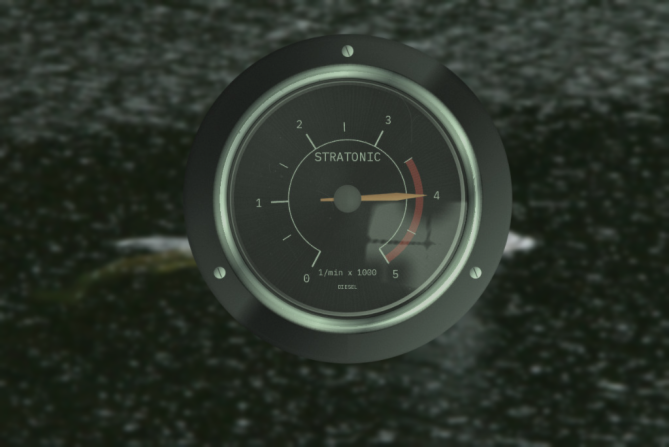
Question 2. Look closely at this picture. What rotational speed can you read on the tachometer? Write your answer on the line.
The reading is 4000 rpm
